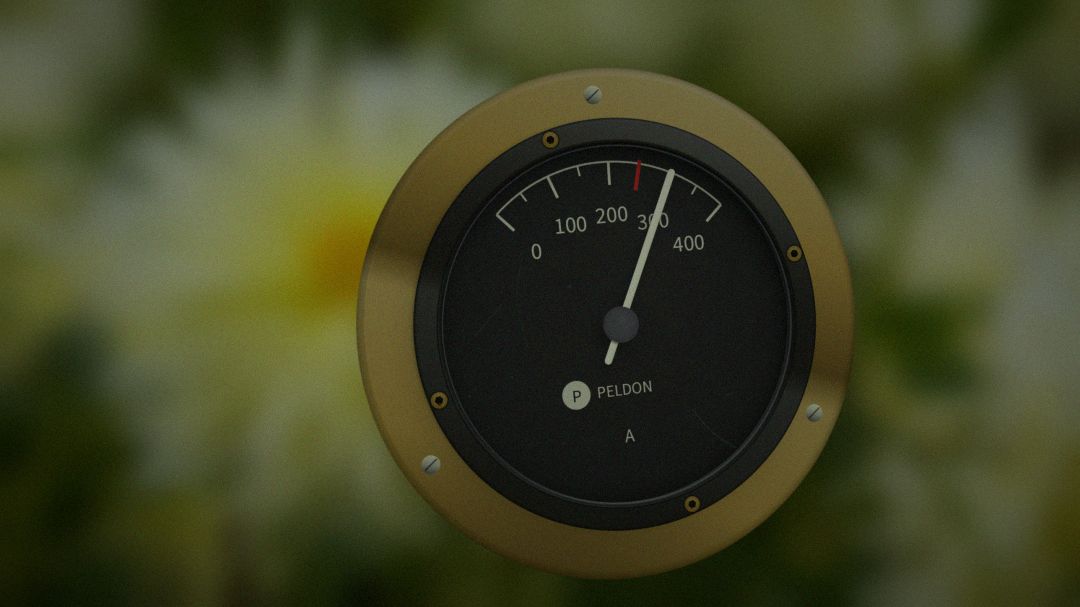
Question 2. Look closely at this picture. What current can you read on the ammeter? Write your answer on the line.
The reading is 300 A
